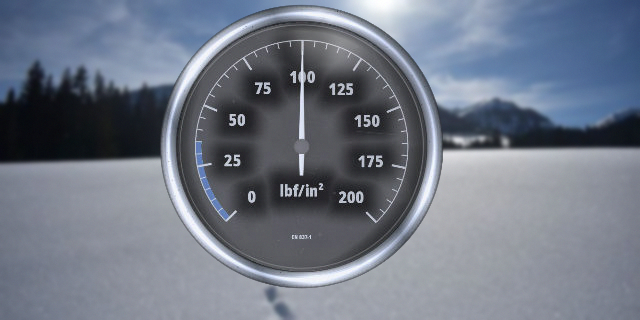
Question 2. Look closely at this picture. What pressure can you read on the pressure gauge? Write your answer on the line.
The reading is 100 psi
